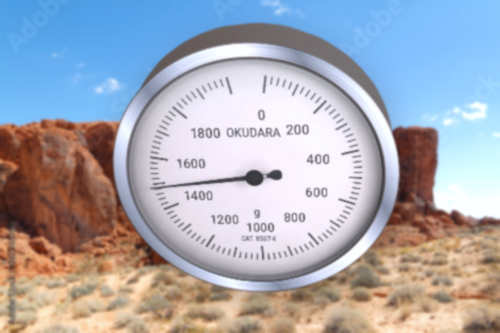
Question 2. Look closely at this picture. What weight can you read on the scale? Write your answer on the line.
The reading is 1500 g
